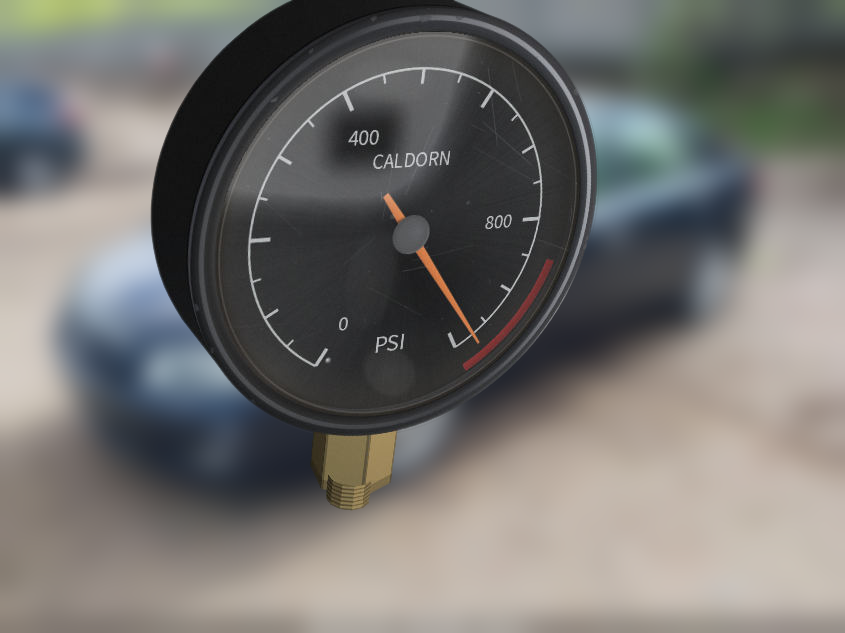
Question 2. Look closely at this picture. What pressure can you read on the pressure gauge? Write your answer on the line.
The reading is 975 psi
